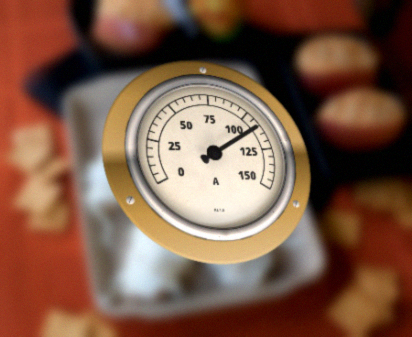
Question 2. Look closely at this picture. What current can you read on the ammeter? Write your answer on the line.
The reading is 110 A
